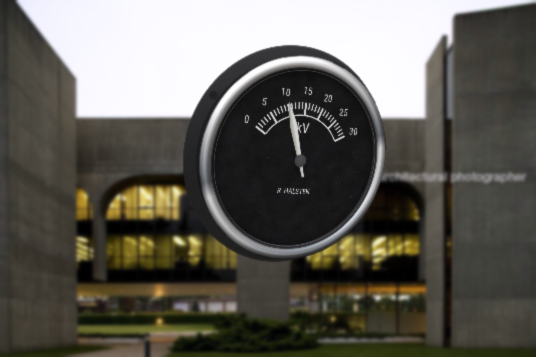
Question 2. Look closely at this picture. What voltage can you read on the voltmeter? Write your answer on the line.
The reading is 10 kV
